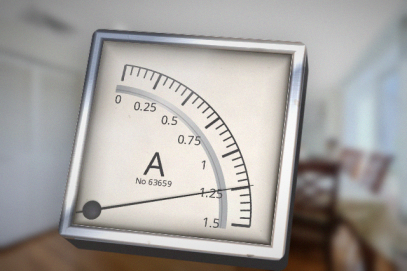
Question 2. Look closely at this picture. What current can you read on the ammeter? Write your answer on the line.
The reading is 1.25 A
